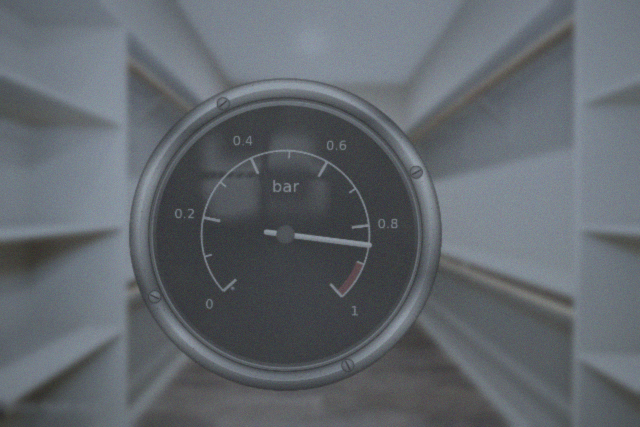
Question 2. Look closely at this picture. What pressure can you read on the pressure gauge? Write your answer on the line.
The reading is 0.85 bar
